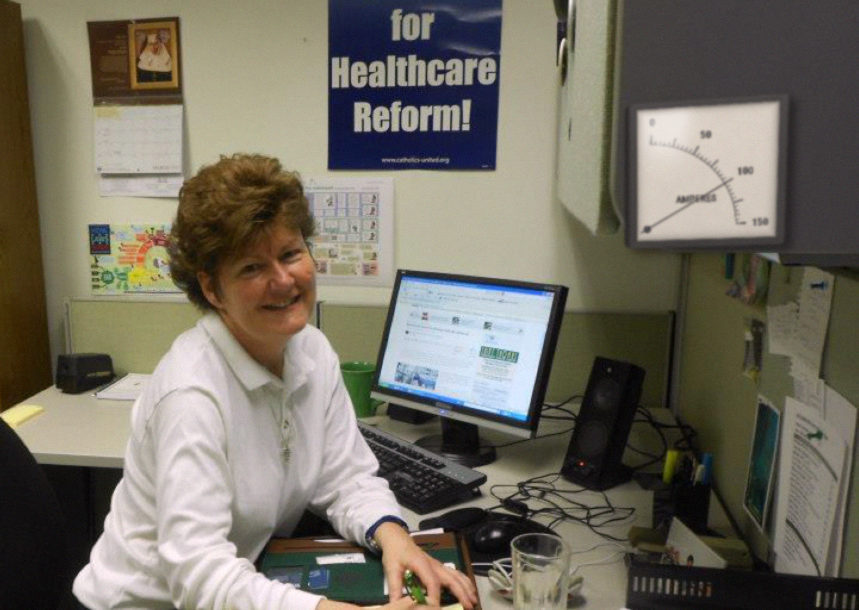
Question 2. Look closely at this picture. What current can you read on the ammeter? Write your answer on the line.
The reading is 100 A
